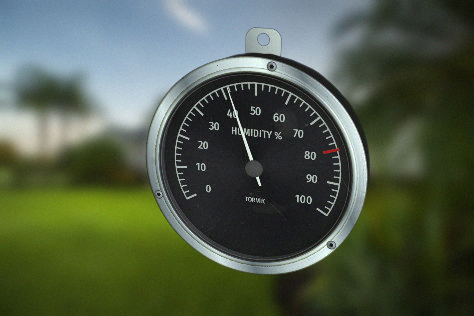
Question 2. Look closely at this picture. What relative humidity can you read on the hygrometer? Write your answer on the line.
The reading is 42 %
